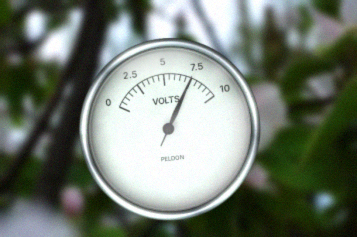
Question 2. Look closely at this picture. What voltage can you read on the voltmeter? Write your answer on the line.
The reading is 7.5 V
